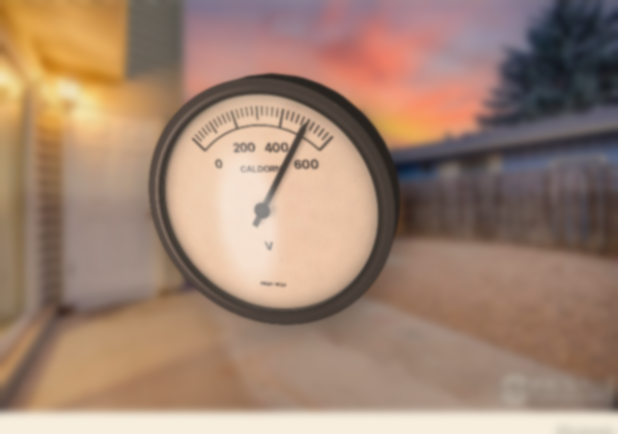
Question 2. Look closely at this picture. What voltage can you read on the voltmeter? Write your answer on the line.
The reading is 500 V
